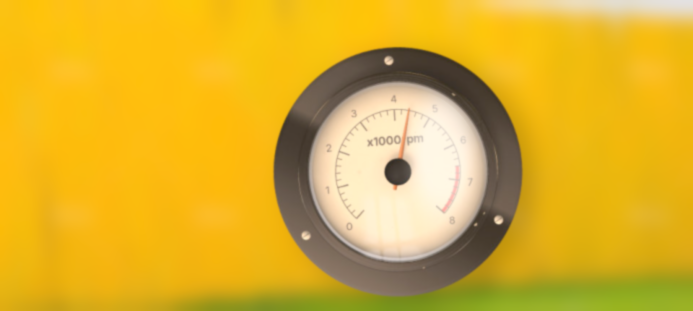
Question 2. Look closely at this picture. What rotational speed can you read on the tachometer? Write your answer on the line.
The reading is 4400 rpm
